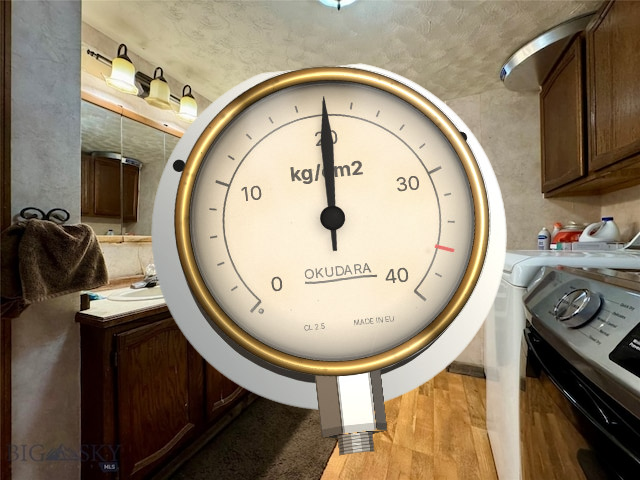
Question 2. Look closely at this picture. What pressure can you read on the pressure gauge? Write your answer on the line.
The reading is 20 kg/cm²
